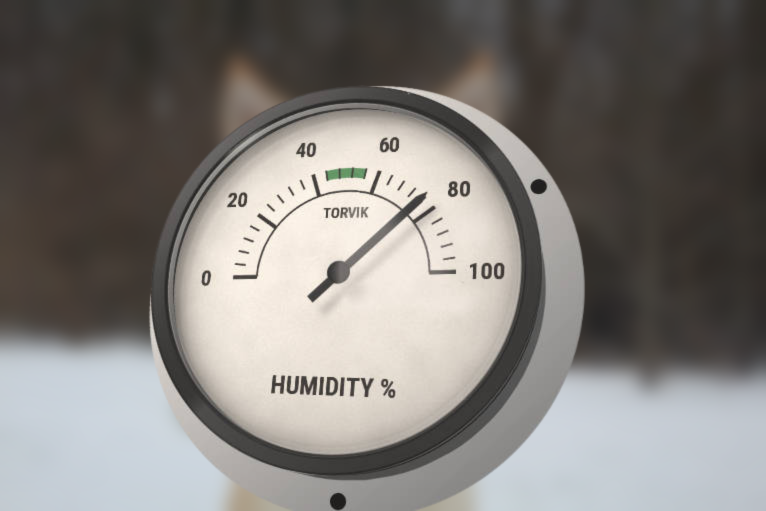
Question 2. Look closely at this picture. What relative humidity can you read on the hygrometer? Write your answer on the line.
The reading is 76 %
